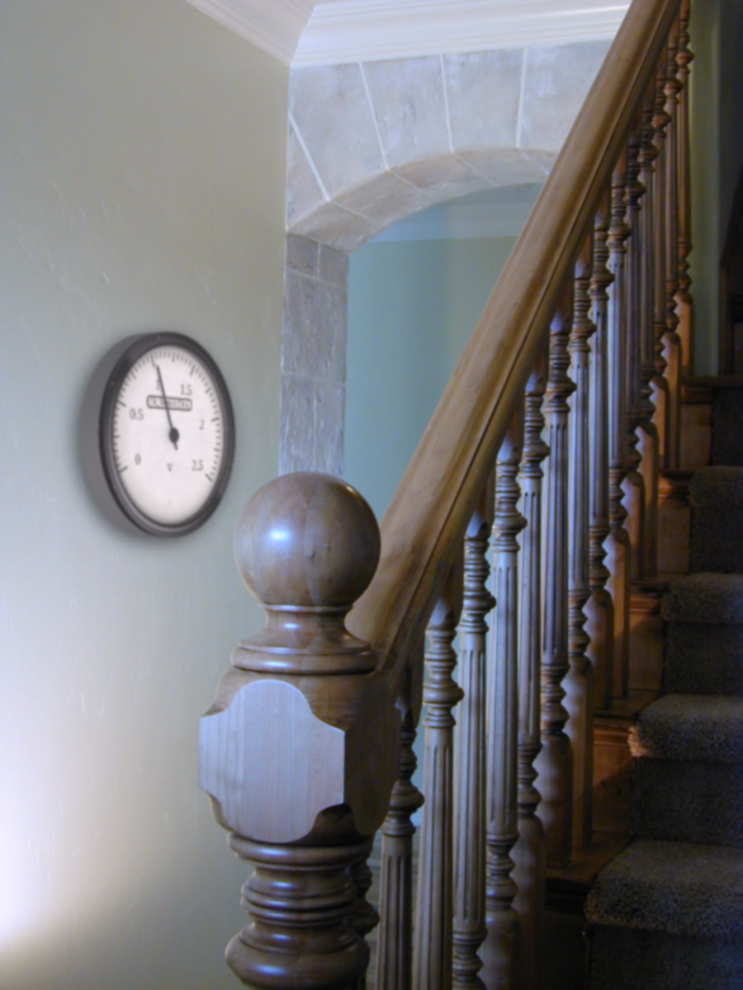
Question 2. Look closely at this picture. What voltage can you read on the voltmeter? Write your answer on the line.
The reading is 1 V
